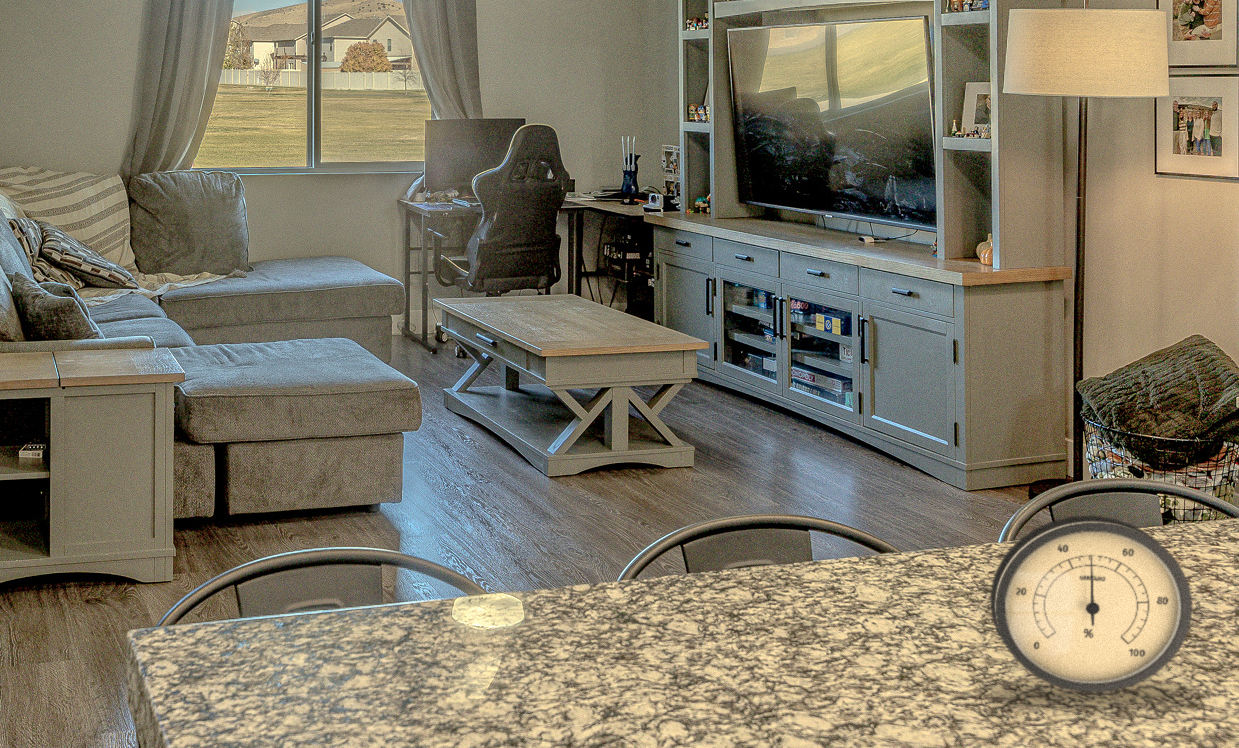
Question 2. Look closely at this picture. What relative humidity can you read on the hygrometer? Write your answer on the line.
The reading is 48 %
